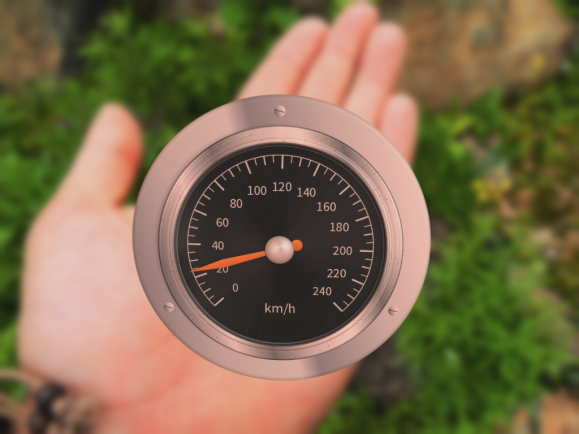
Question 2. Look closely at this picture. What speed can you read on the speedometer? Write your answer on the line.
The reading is 25 km/h
